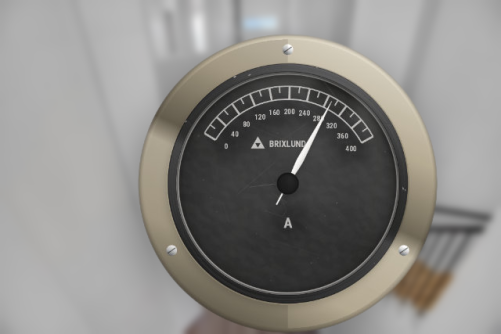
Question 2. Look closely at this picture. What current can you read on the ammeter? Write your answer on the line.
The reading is 290 A
